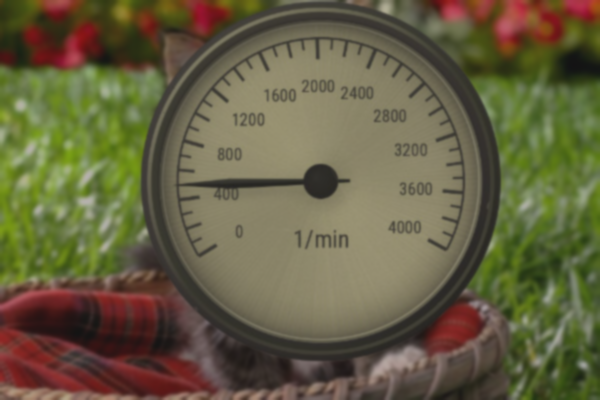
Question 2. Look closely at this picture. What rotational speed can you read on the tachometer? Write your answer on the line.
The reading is 500 rpm
